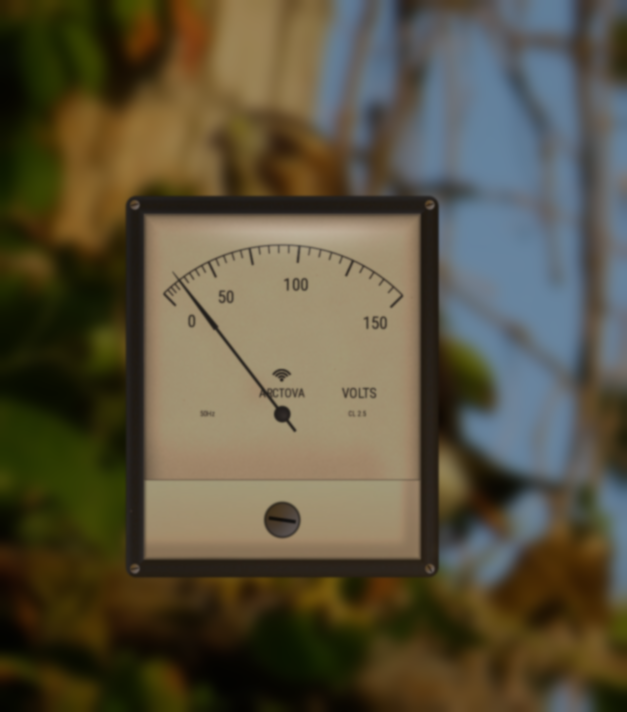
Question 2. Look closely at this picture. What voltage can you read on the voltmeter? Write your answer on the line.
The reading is 25 V
